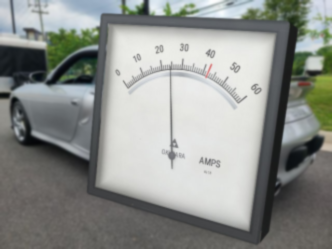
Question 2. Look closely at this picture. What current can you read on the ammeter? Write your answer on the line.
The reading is 25 A
